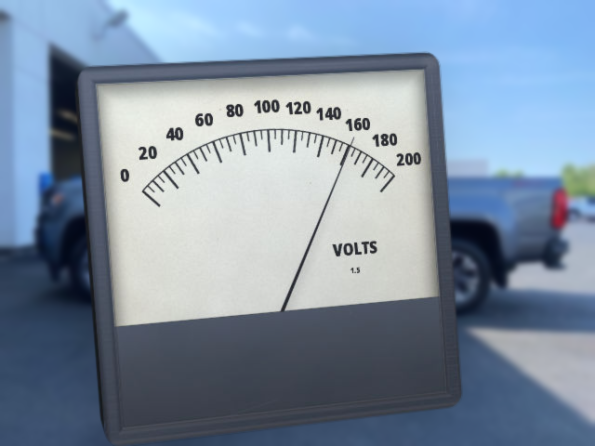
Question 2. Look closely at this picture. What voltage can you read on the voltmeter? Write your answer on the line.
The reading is 160 V
